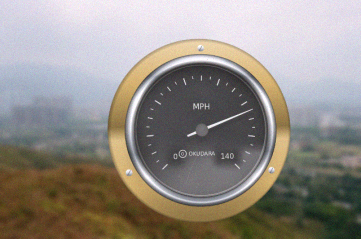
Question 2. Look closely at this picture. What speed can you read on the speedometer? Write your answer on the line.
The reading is 105 mph
